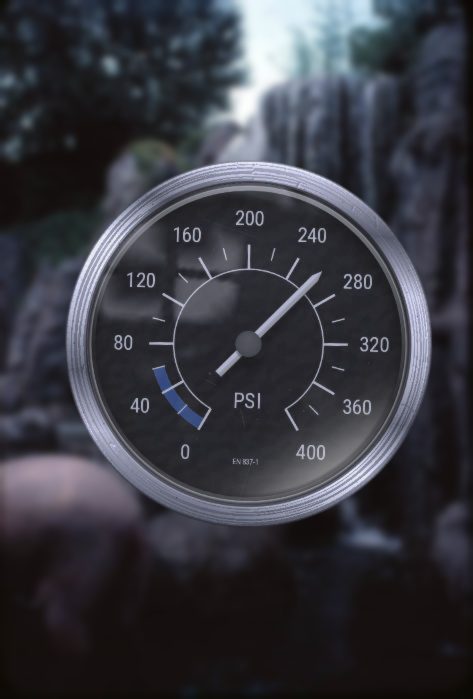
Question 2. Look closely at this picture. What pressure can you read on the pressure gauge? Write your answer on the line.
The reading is 260 psi
